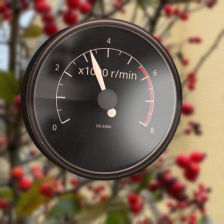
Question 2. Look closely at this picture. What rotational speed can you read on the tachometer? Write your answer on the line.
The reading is 3250 rpm
